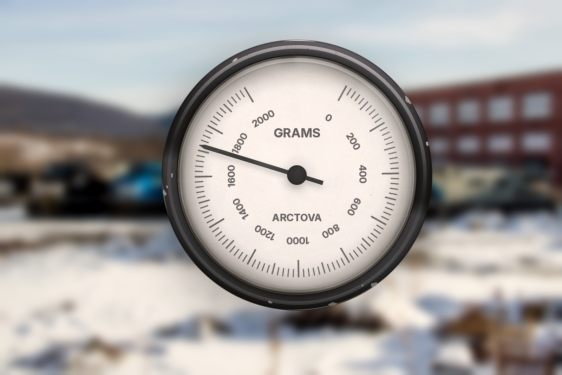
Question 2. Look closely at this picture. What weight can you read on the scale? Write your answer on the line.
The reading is 1720 g
